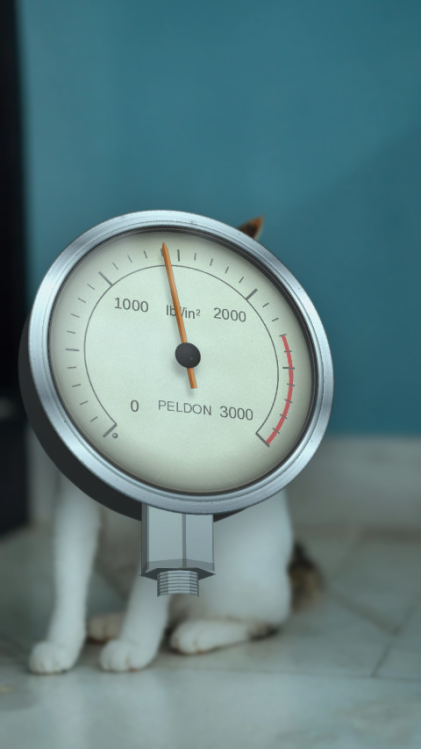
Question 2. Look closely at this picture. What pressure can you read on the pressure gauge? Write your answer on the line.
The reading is 1400 psi
